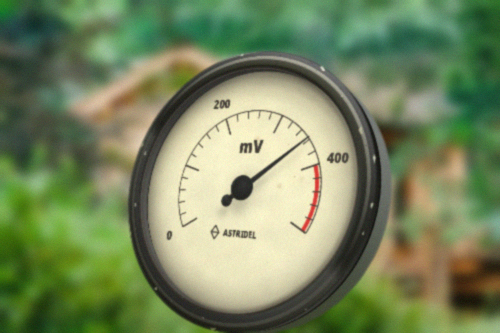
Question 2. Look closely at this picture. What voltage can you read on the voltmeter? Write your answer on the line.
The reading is 360 mV
